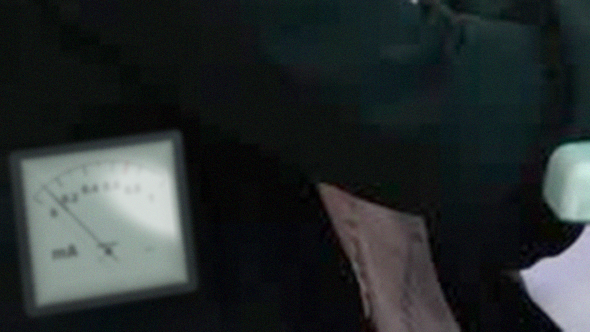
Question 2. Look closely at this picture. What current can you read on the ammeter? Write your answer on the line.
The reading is 0.1 mA
